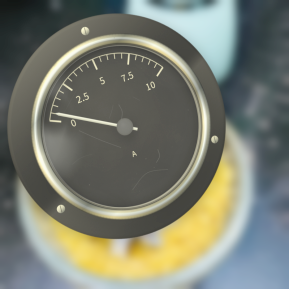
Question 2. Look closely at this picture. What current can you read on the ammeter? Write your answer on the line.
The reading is 0.5 A
